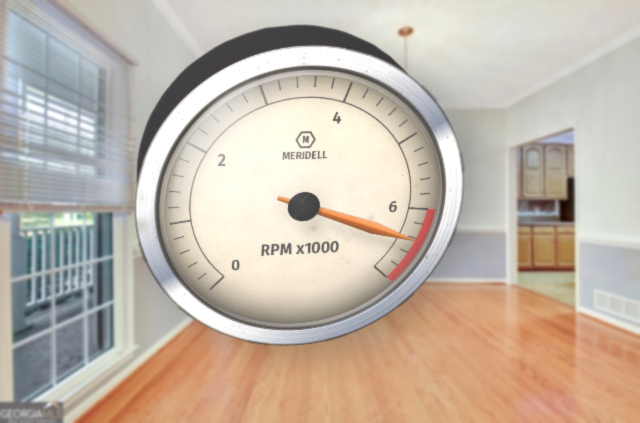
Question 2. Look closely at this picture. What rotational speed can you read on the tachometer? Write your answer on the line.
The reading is 6400 rpm
